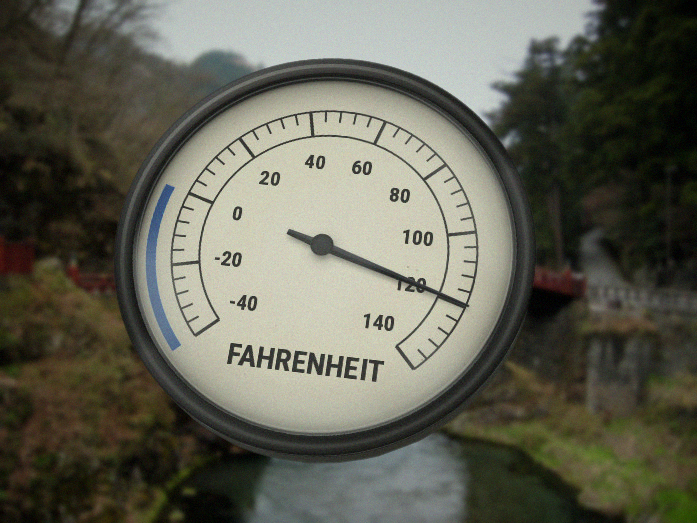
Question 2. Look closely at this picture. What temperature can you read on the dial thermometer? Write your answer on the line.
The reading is 120 °F
